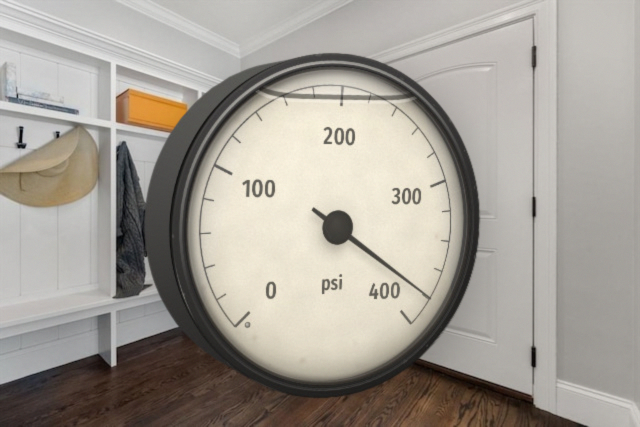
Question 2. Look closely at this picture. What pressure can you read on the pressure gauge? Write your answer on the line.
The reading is 380 psi
